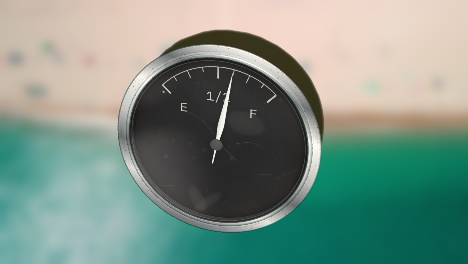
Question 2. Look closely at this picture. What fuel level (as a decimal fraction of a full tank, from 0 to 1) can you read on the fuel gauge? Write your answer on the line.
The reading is 0.625
